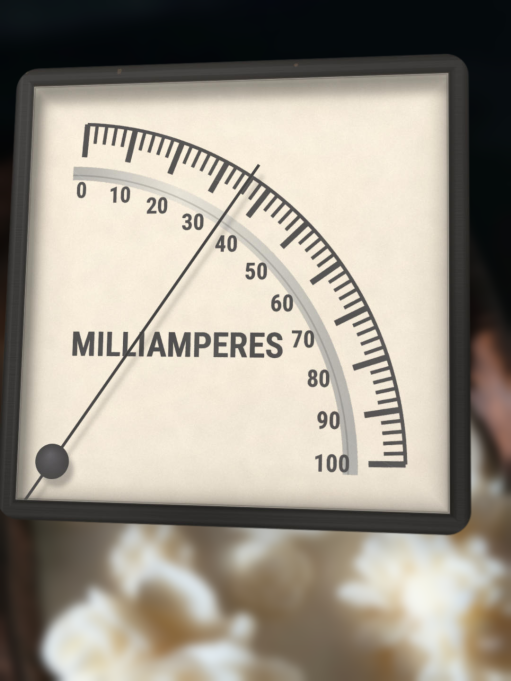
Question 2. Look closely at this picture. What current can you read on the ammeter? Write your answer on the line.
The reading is 36 mA
